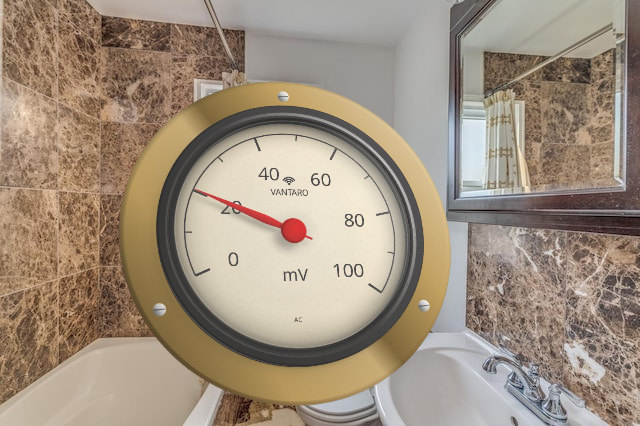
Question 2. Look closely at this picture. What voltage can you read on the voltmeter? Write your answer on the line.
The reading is 20 mV
